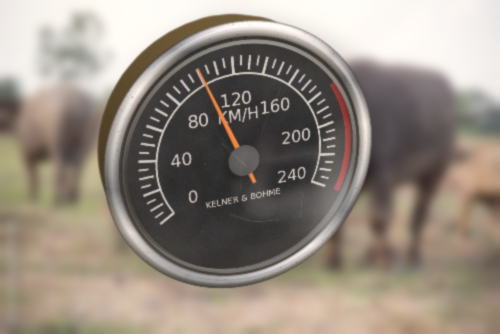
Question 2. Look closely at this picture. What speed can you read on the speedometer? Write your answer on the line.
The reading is 100 km/h
